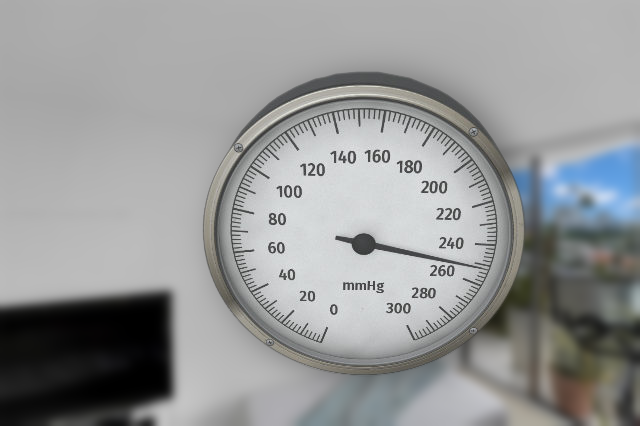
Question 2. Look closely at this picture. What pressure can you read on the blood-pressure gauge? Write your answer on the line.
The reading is 250 mmHg
